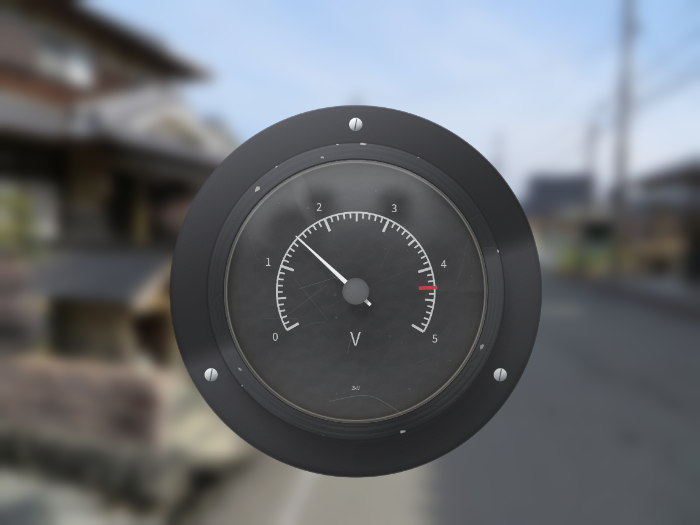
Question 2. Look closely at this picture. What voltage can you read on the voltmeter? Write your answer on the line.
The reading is 1.5 V
